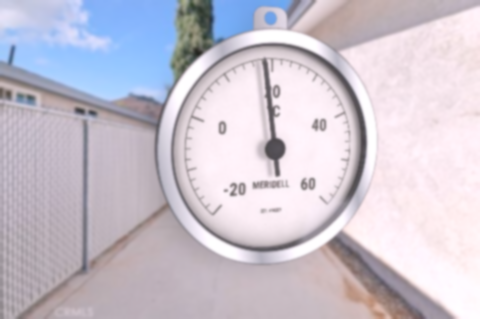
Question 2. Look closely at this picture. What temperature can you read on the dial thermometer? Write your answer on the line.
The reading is 18 °C
